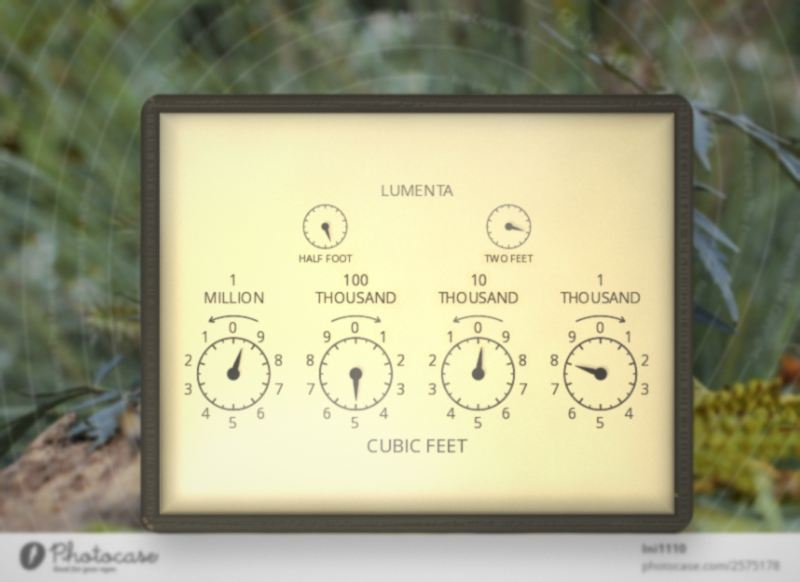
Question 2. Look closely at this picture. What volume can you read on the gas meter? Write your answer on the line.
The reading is 949800 ft³
